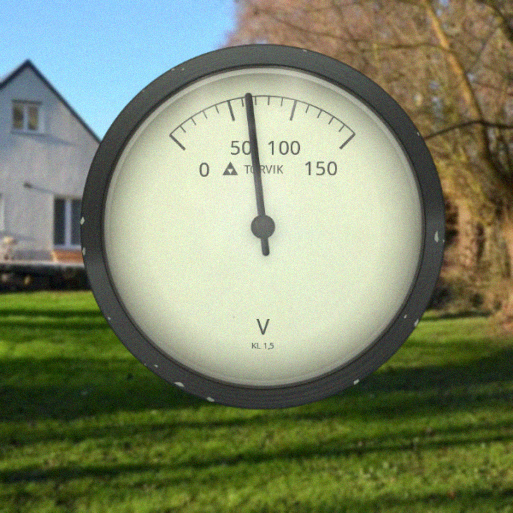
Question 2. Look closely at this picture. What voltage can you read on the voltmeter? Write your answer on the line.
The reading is 65 V
